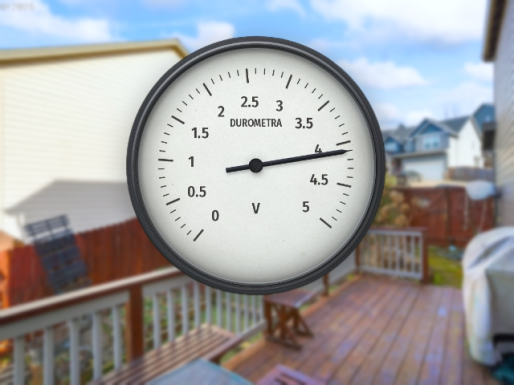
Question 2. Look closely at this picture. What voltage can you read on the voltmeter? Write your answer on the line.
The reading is 4.1 V
